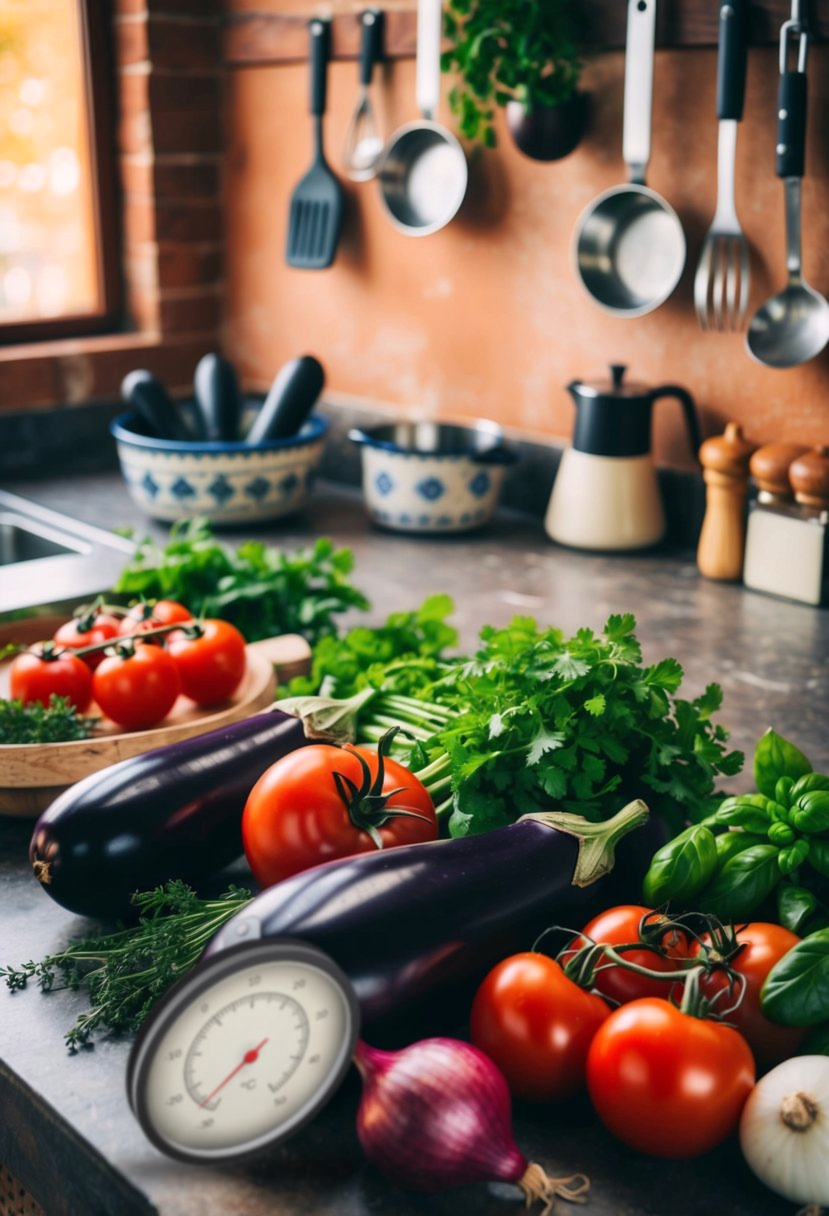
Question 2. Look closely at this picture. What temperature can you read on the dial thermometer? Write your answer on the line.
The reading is -25 °C
